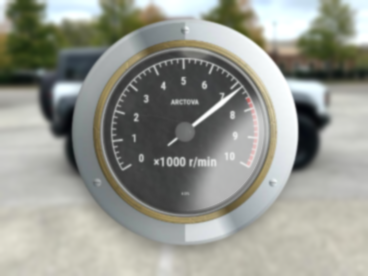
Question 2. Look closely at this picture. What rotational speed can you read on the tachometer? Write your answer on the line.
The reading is 7200 rpm
